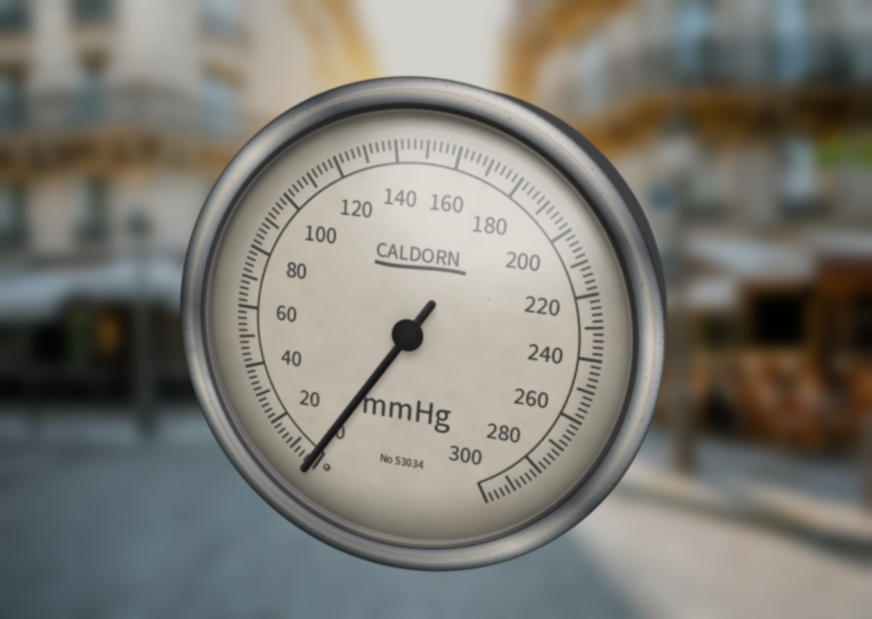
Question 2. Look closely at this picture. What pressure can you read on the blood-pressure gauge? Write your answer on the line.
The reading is 2 mmHg
